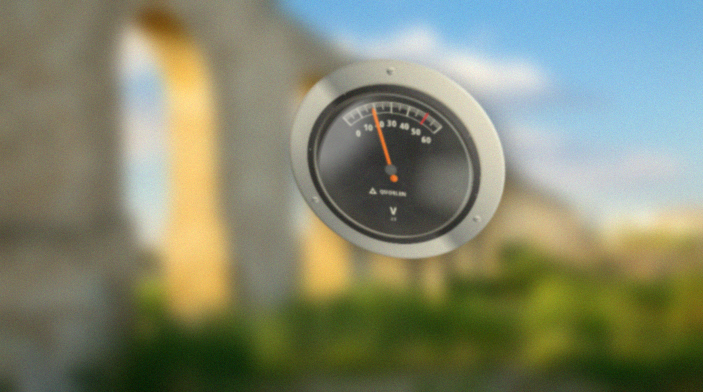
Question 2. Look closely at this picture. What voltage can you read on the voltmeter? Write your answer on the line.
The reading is 20 V
